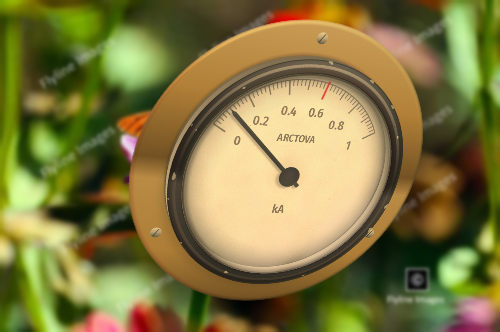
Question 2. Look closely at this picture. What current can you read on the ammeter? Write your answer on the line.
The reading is 0.1 kA
